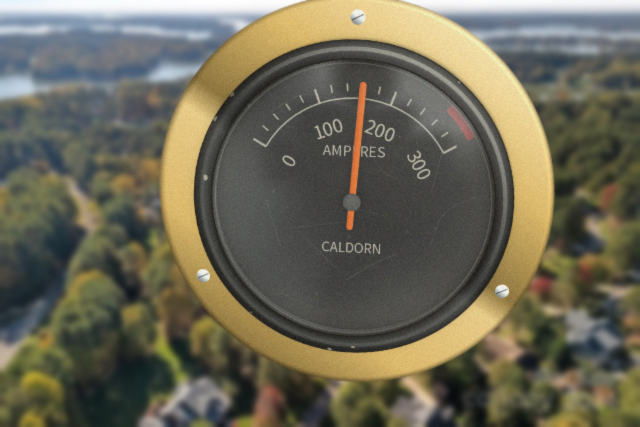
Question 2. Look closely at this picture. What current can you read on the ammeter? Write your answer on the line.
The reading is 160 A
